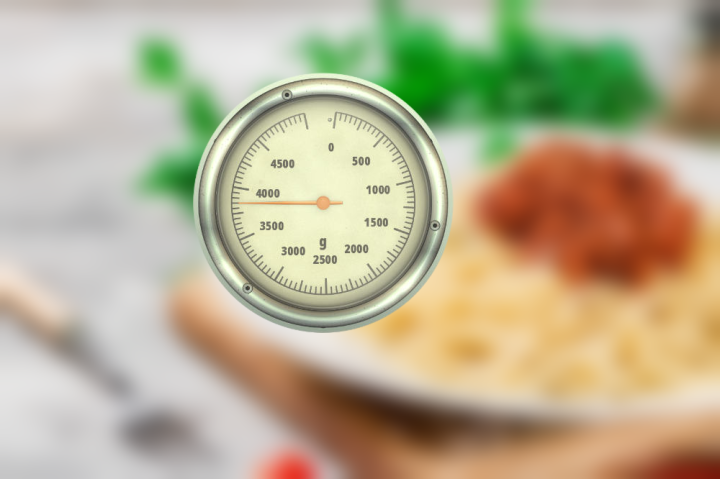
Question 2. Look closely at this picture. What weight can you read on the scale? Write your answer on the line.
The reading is 3850 g
